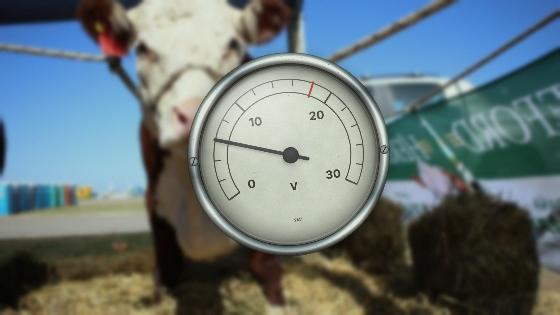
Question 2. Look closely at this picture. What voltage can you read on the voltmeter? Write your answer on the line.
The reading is 6 V
